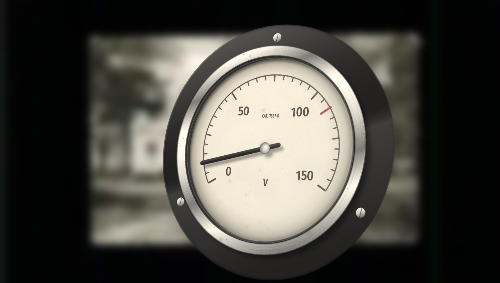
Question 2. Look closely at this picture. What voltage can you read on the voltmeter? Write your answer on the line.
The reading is 10 V
